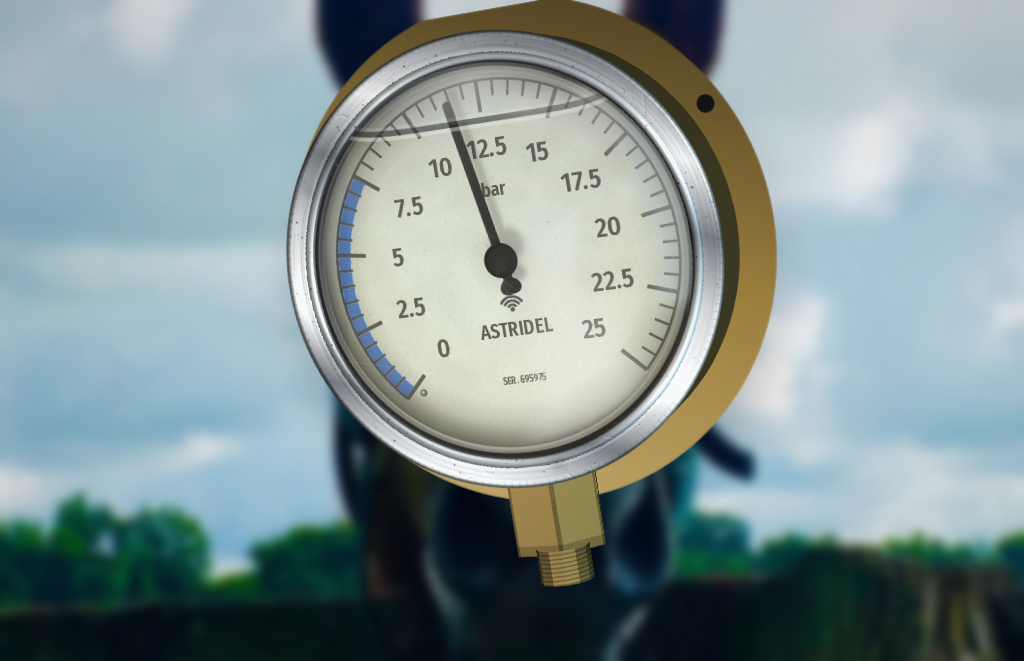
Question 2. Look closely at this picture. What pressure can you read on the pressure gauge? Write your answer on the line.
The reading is 11.5 bar
